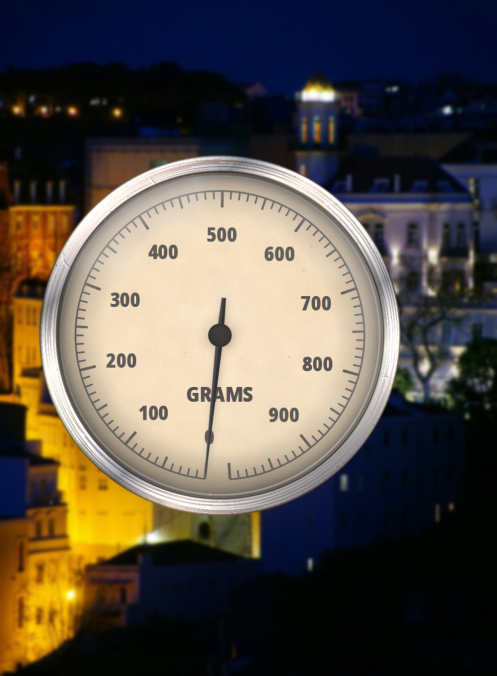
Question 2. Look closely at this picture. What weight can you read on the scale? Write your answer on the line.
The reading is 0 g
